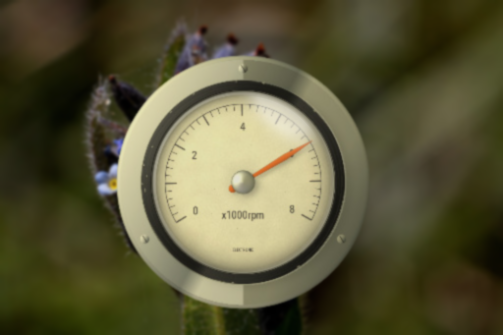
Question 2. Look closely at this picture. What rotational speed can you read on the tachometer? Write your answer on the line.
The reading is 6000 rpm
